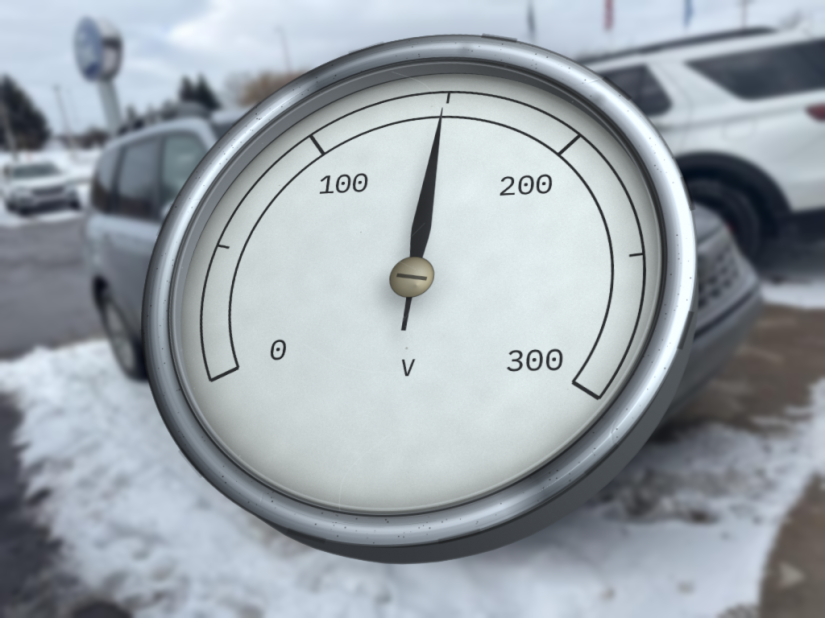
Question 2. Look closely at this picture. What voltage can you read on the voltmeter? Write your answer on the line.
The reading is 150 V
